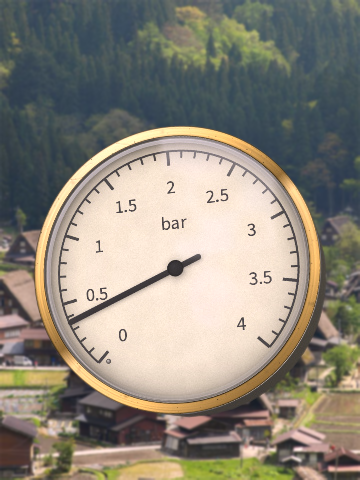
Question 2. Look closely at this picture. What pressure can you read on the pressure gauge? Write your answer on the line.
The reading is 0.35 bar
